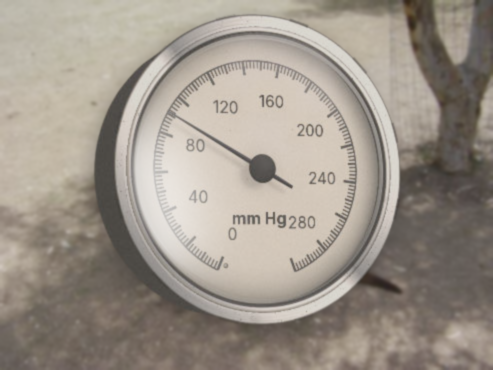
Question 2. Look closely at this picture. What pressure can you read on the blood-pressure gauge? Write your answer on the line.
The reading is 90 mmHg
